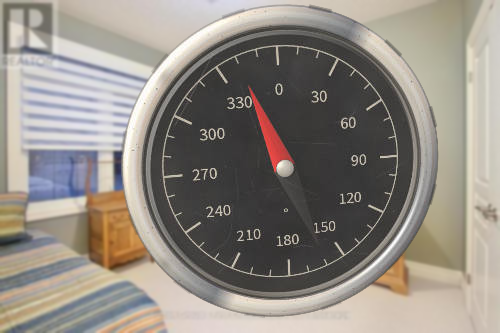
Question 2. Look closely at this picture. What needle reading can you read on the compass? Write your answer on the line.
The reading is 340 °
